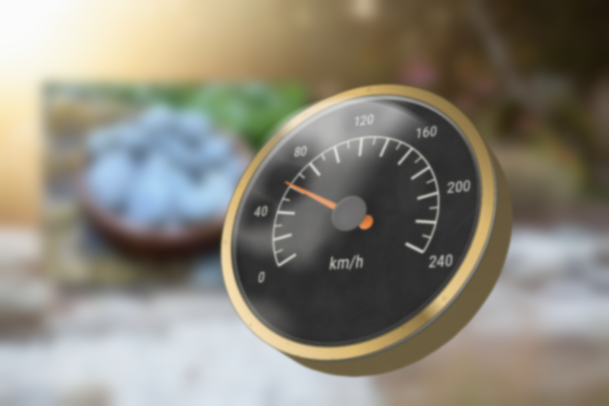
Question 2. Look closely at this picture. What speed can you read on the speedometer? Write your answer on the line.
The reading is 60 km/h
